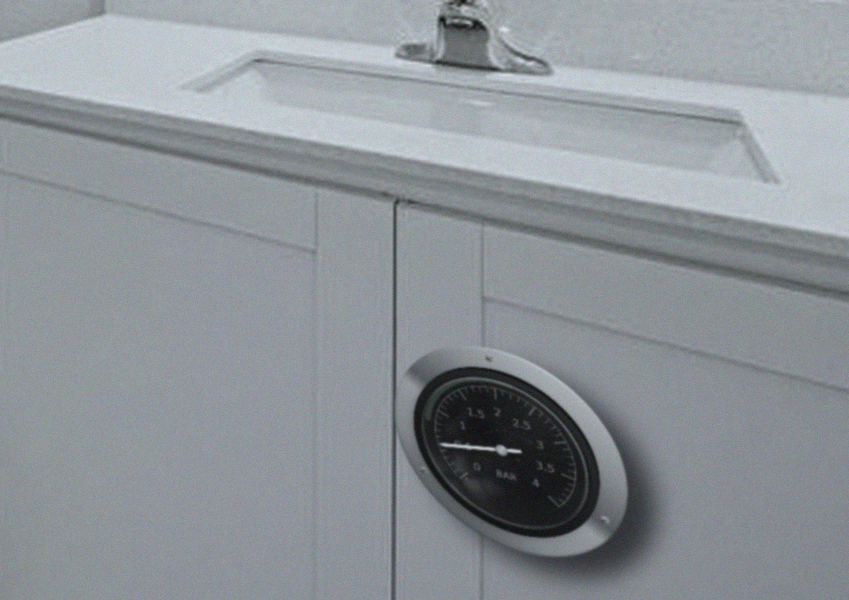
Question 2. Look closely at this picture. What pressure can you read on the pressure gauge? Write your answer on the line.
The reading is 0.5 bar
